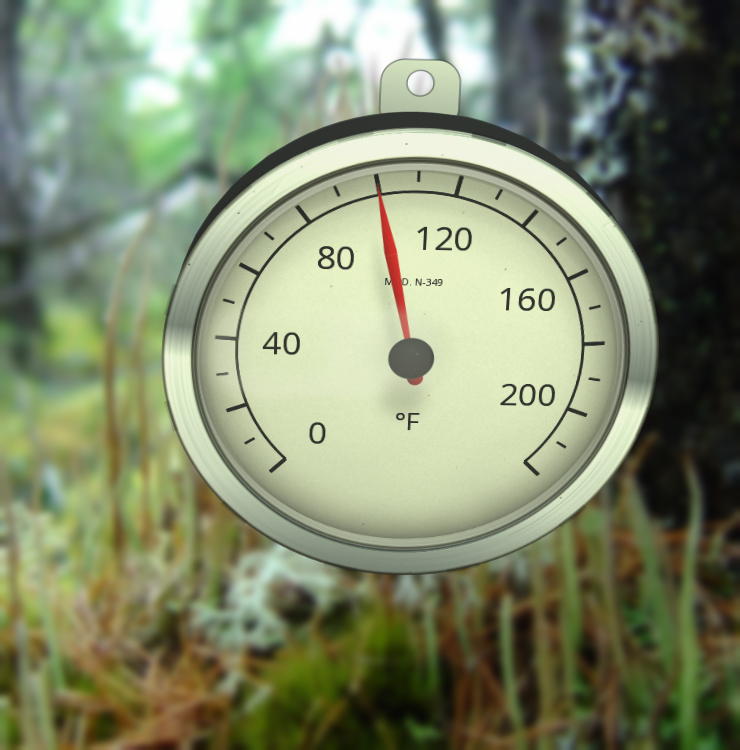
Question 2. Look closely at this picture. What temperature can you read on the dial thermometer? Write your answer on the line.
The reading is 100 °F
